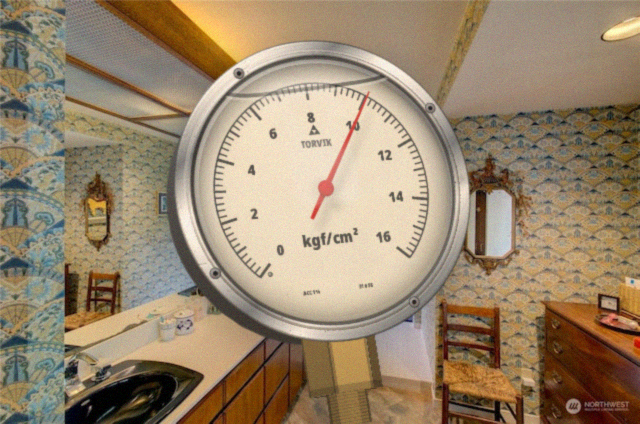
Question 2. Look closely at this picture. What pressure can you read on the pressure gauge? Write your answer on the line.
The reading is 10 kg/cm²
